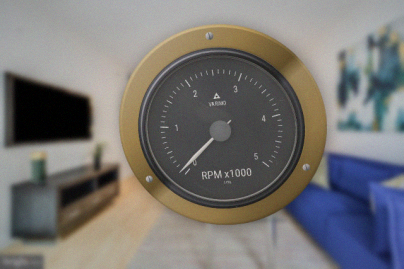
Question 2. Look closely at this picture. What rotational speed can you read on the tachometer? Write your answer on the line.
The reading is 100 rpm
